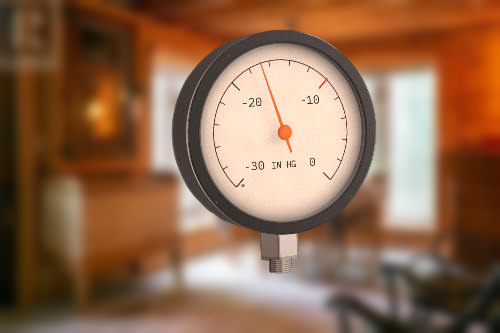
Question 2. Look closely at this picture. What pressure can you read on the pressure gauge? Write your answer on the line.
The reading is -17 inHg
